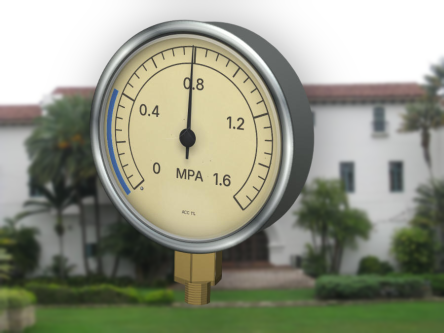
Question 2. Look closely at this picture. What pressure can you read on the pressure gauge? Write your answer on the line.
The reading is 0.8 MPa
